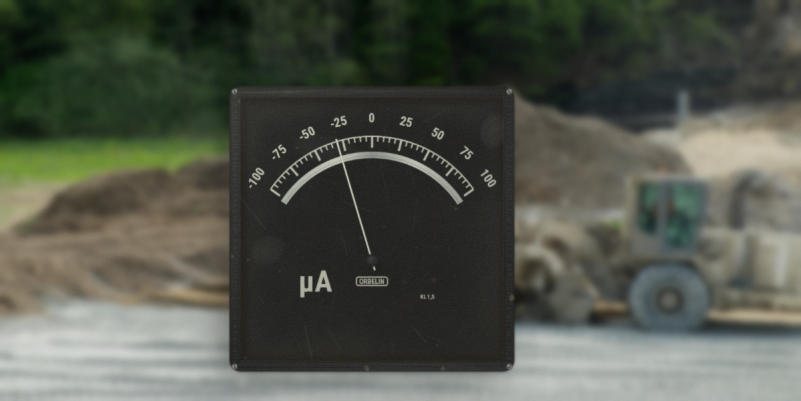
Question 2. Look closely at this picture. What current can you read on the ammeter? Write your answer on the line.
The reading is -30 µA
